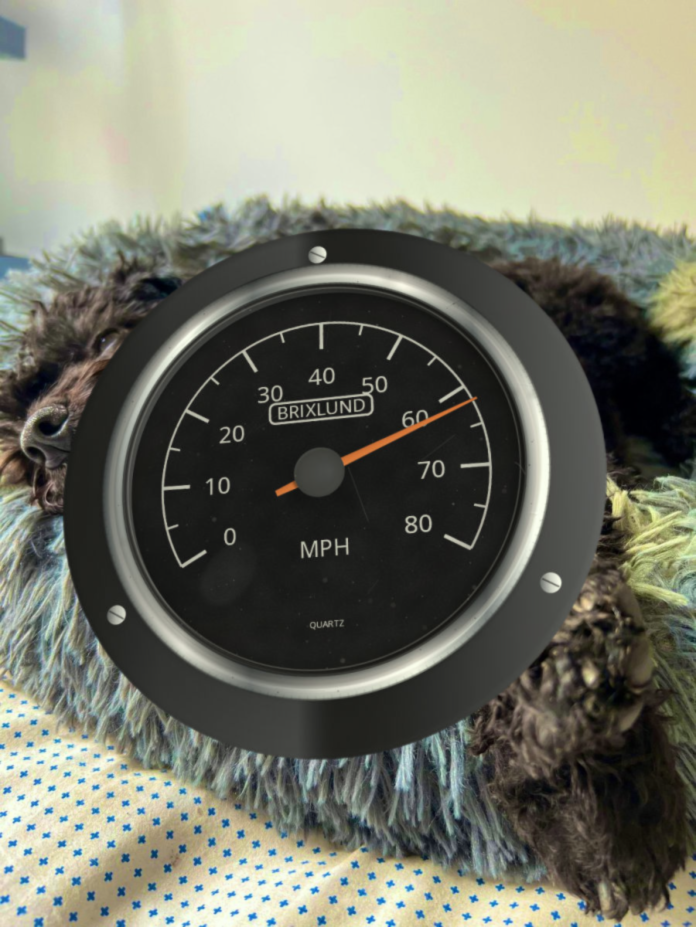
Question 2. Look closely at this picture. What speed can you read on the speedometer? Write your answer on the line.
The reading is 62.5 mph
